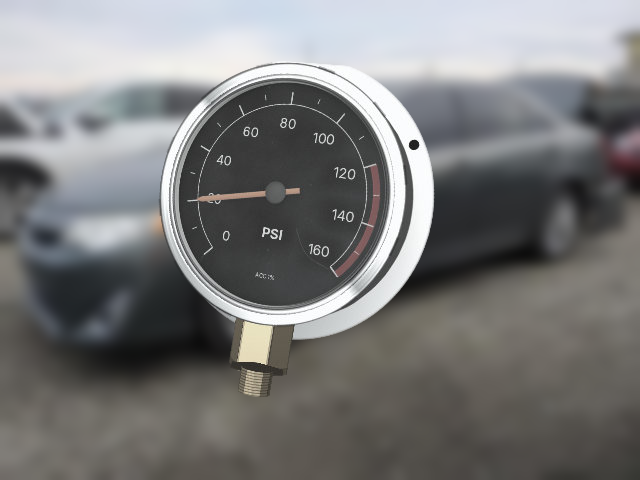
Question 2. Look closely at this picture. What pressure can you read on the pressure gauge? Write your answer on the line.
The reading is 20 psi
